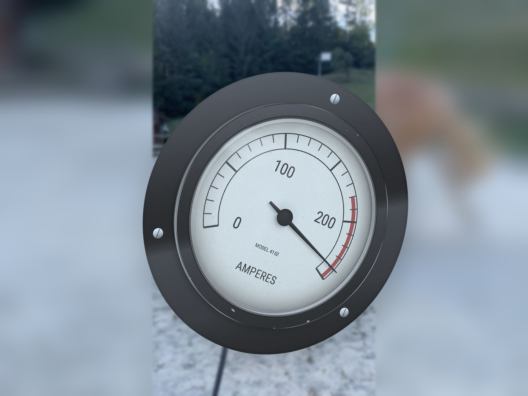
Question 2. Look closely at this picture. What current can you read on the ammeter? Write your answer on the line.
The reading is 240 A
